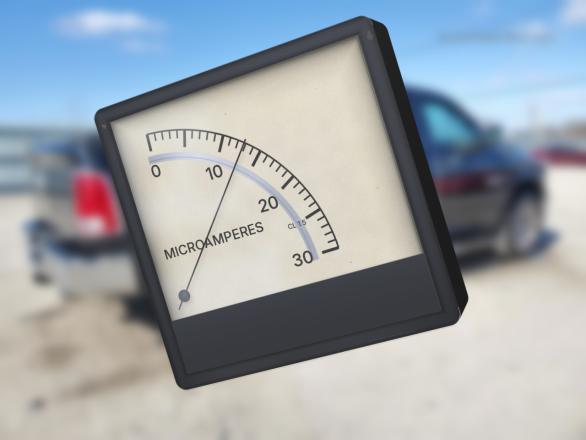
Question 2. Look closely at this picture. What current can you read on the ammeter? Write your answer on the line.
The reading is 13 µA
